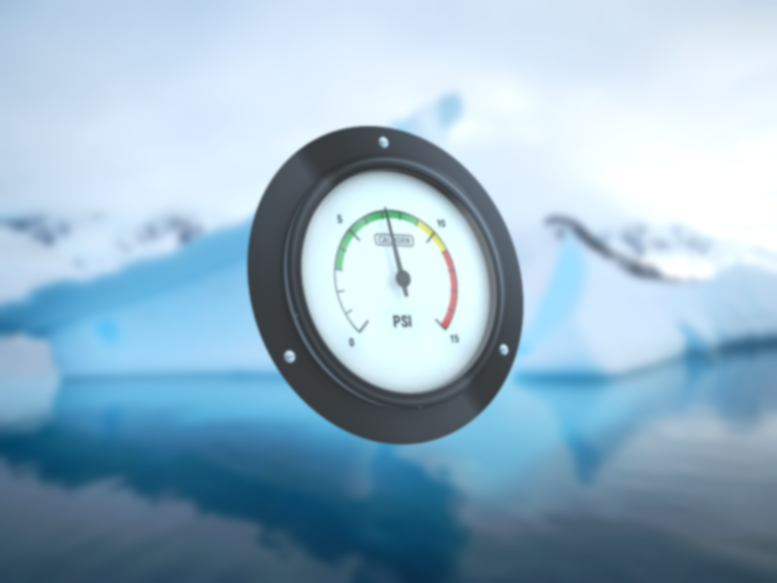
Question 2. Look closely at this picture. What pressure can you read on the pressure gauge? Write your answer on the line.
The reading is 7 psi
